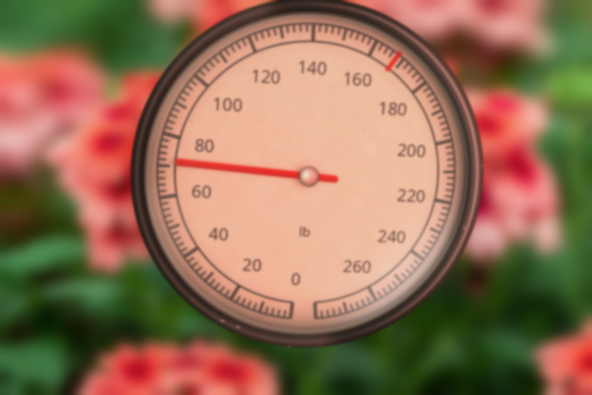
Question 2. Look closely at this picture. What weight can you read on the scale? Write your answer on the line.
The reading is 72 lb
